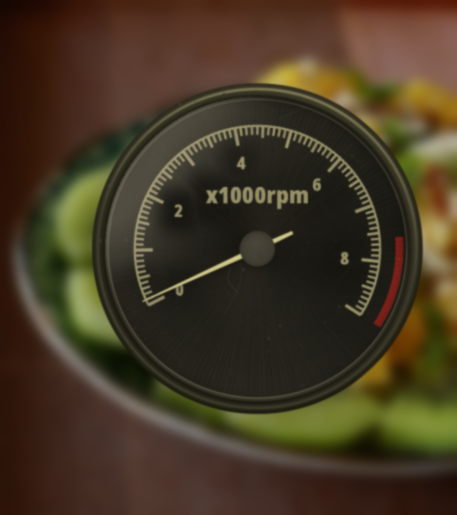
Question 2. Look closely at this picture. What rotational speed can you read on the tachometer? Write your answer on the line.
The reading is 100 rpm
